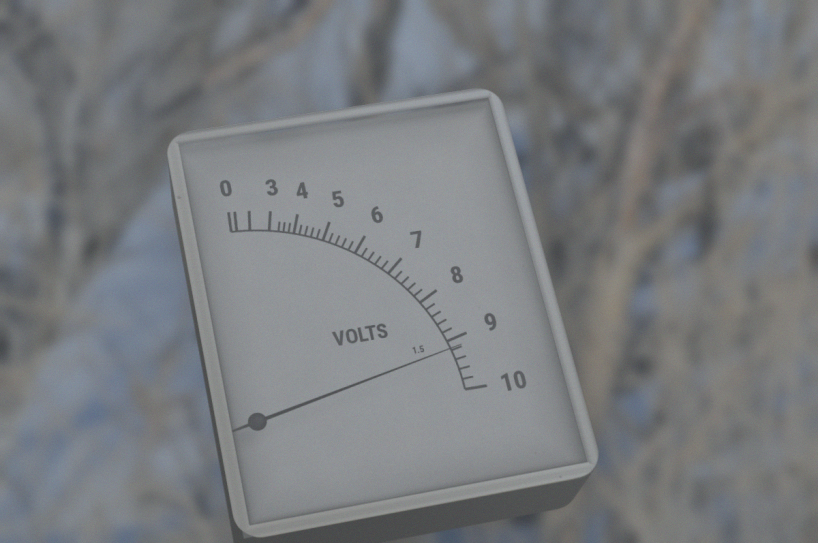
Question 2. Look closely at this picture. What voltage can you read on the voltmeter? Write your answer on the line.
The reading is 9.2 V
